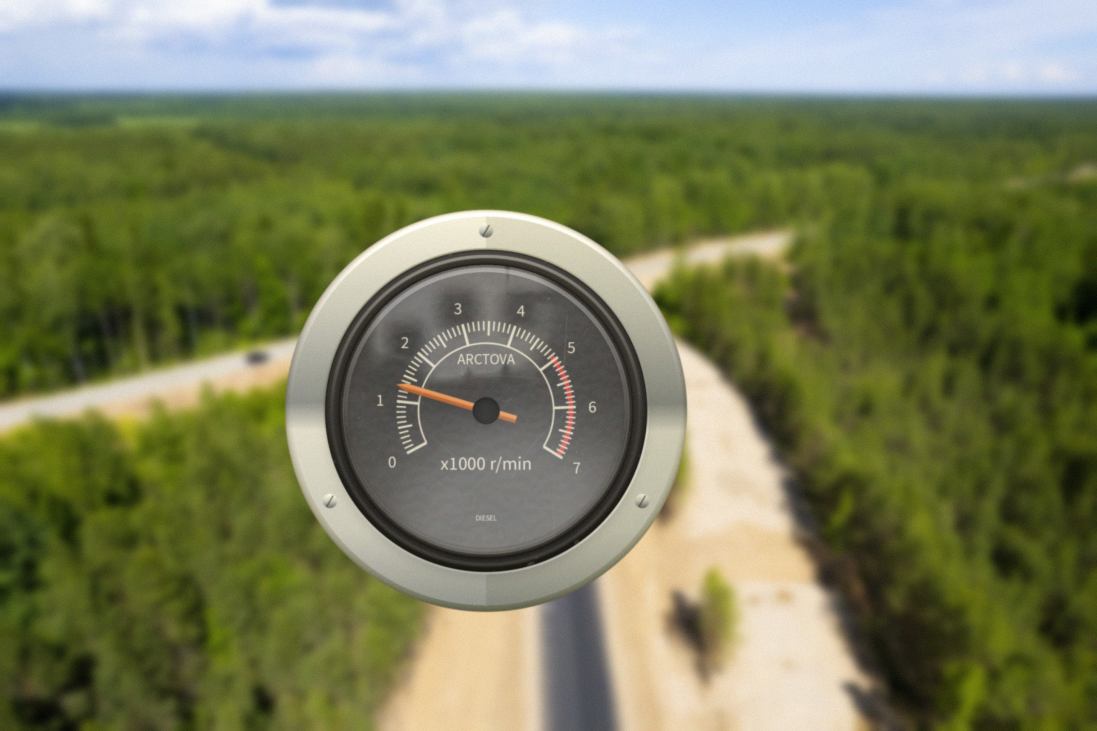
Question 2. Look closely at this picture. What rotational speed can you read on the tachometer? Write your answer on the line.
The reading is 1300 rpm
